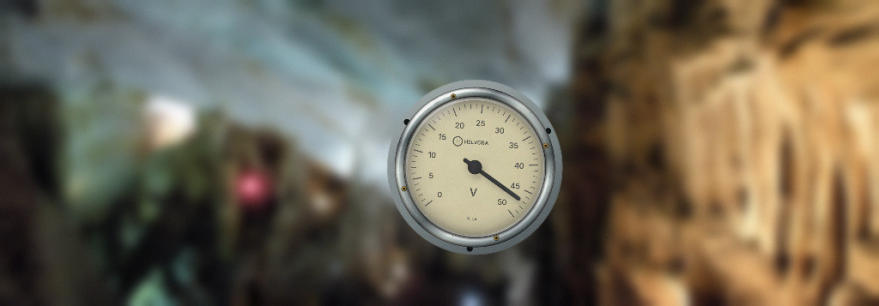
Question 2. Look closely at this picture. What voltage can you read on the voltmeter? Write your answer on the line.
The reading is 47 V
